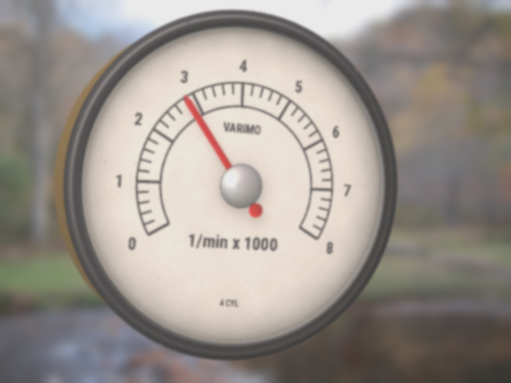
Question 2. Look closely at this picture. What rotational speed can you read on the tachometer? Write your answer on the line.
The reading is 2800 rpm
